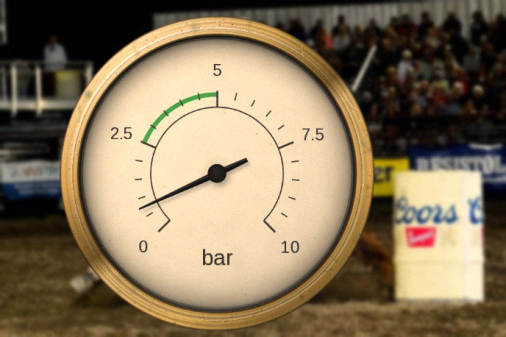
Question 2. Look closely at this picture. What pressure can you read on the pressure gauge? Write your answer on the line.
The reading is 0.75 bar
